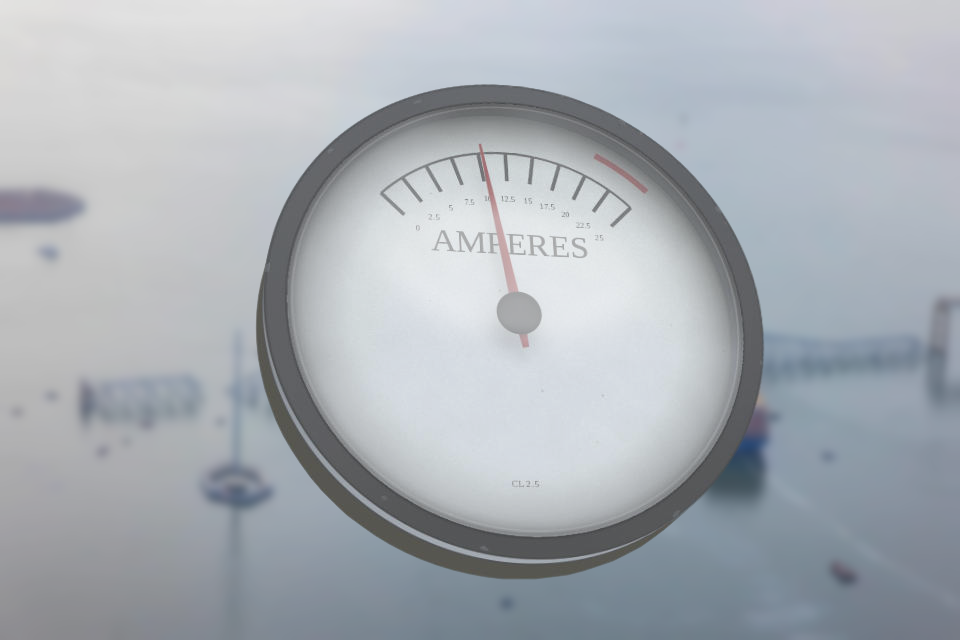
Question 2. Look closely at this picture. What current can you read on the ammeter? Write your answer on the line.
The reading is 10 A
